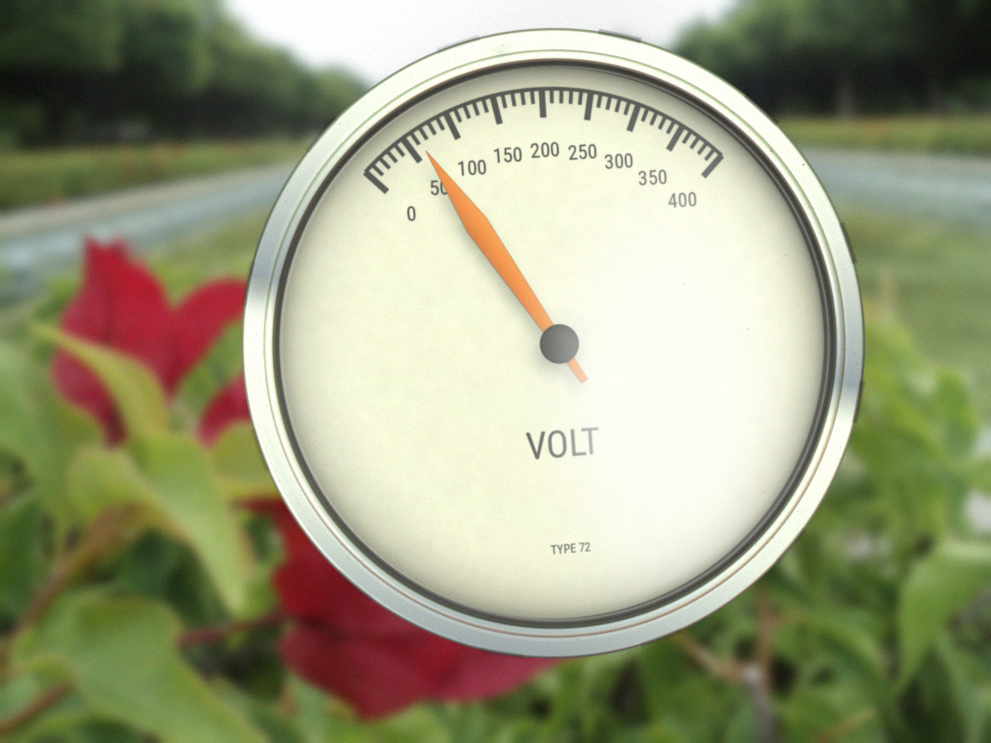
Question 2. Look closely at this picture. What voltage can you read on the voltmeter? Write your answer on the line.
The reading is 60 V
